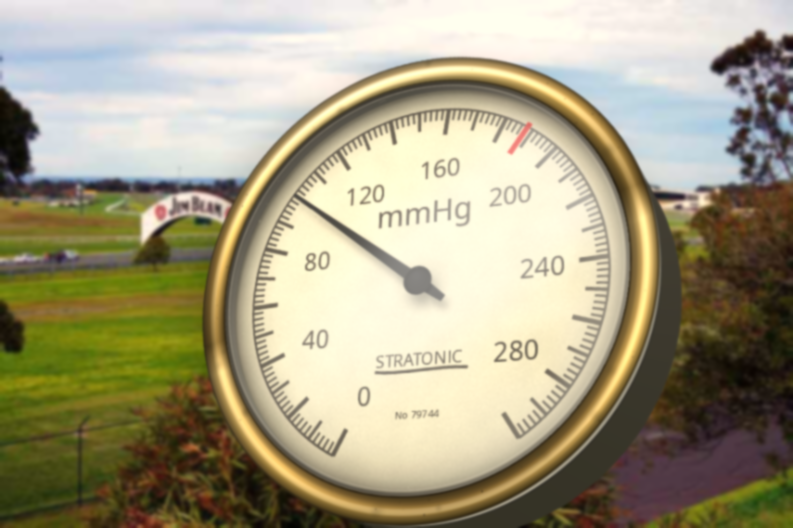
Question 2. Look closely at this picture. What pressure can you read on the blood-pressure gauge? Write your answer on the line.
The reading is 100 mmHg
